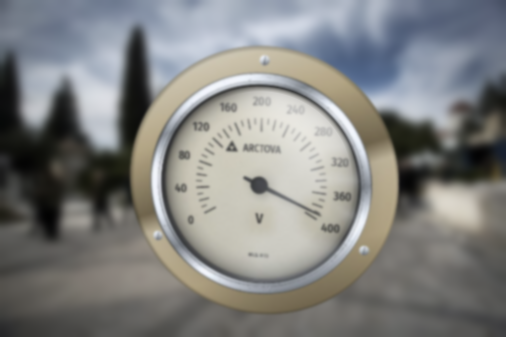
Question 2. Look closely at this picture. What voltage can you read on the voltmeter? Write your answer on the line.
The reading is 390 V
